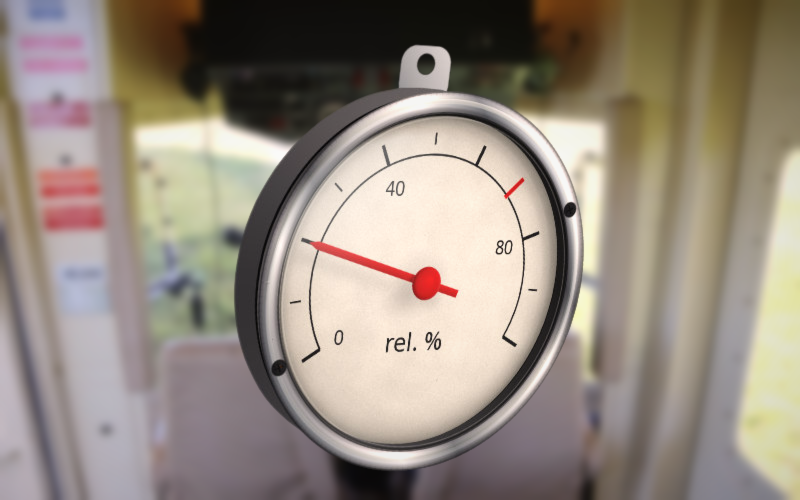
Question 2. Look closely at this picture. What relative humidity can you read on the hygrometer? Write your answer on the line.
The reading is 20 %
